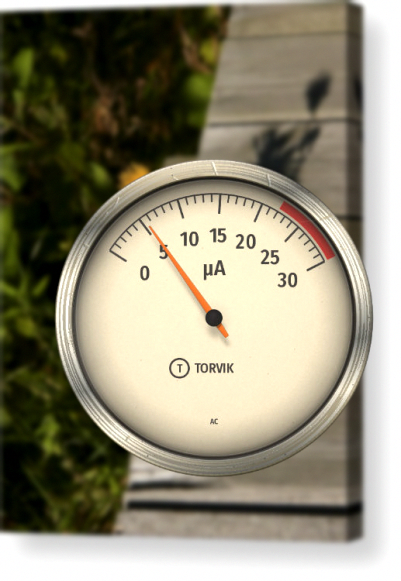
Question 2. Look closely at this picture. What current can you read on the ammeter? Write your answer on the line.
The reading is 5.5 µA
